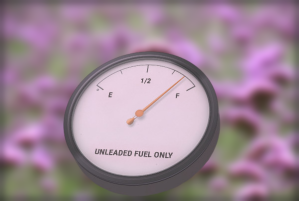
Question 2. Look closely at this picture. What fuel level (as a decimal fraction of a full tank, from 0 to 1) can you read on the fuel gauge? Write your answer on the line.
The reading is 0.875
